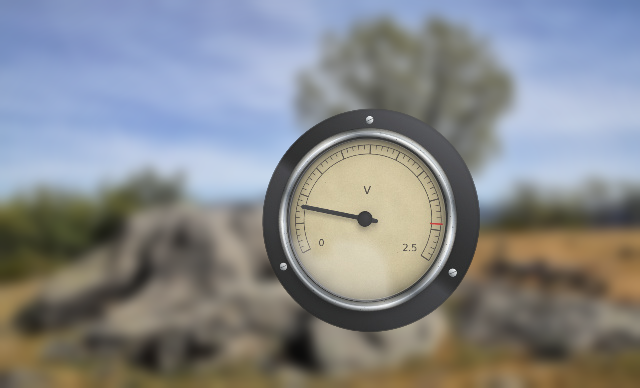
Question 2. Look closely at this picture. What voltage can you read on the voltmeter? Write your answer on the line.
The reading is 0.4 V
